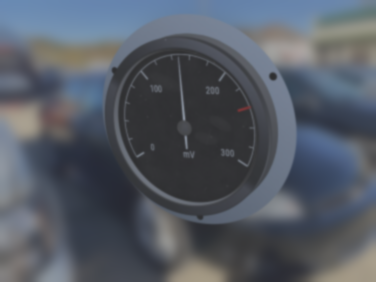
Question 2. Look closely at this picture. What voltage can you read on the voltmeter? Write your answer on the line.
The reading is 150 mV
